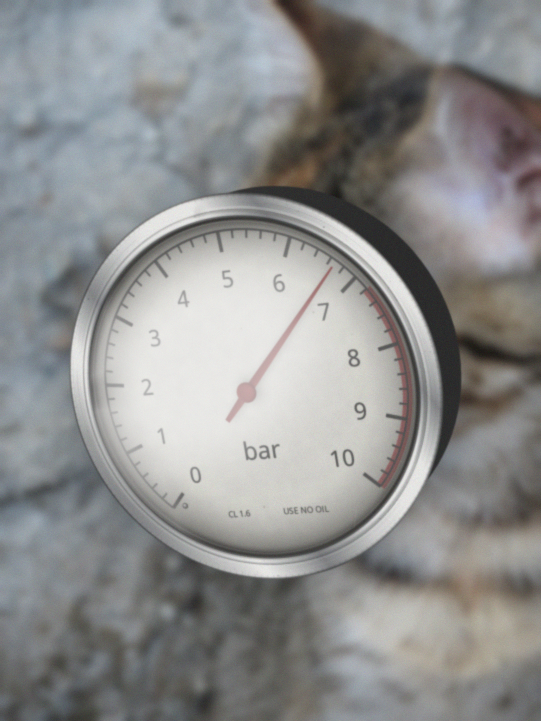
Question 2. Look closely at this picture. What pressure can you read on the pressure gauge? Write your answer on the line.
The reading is 6.7 bar
